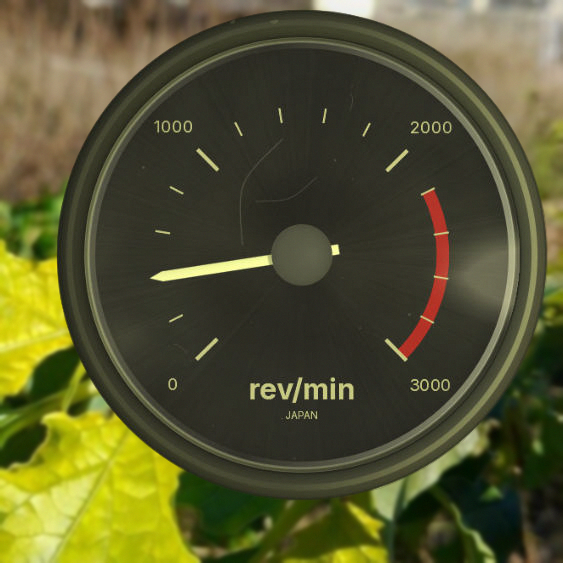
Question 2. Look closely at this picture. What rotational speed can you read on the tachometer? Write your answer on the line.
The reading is 400 rpm
